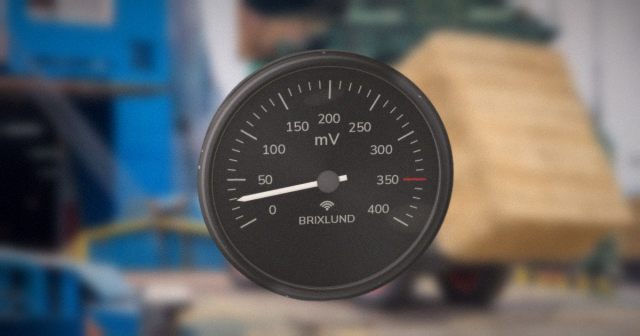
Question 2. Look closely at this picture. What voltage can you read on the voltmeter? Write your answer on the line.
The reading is 30 mV
